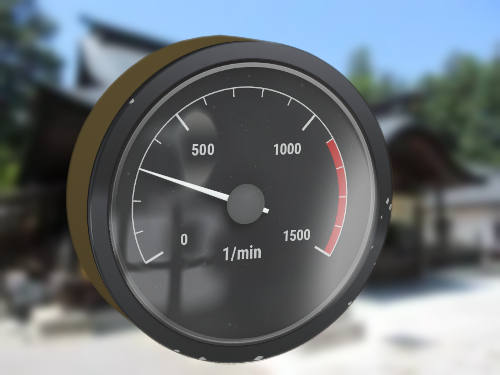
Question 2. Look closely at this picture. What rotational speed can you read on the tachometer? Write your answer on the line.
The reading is 300 rpm
